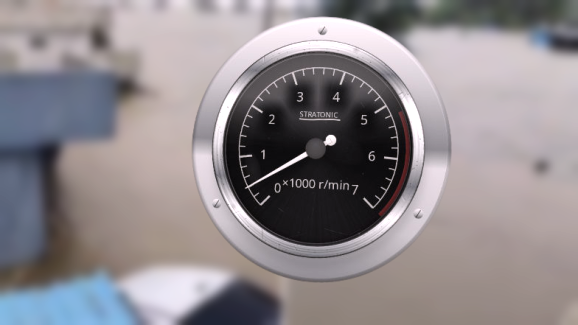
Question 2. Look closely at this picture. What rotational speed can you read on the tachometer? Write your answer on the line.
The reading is 400 rpm
